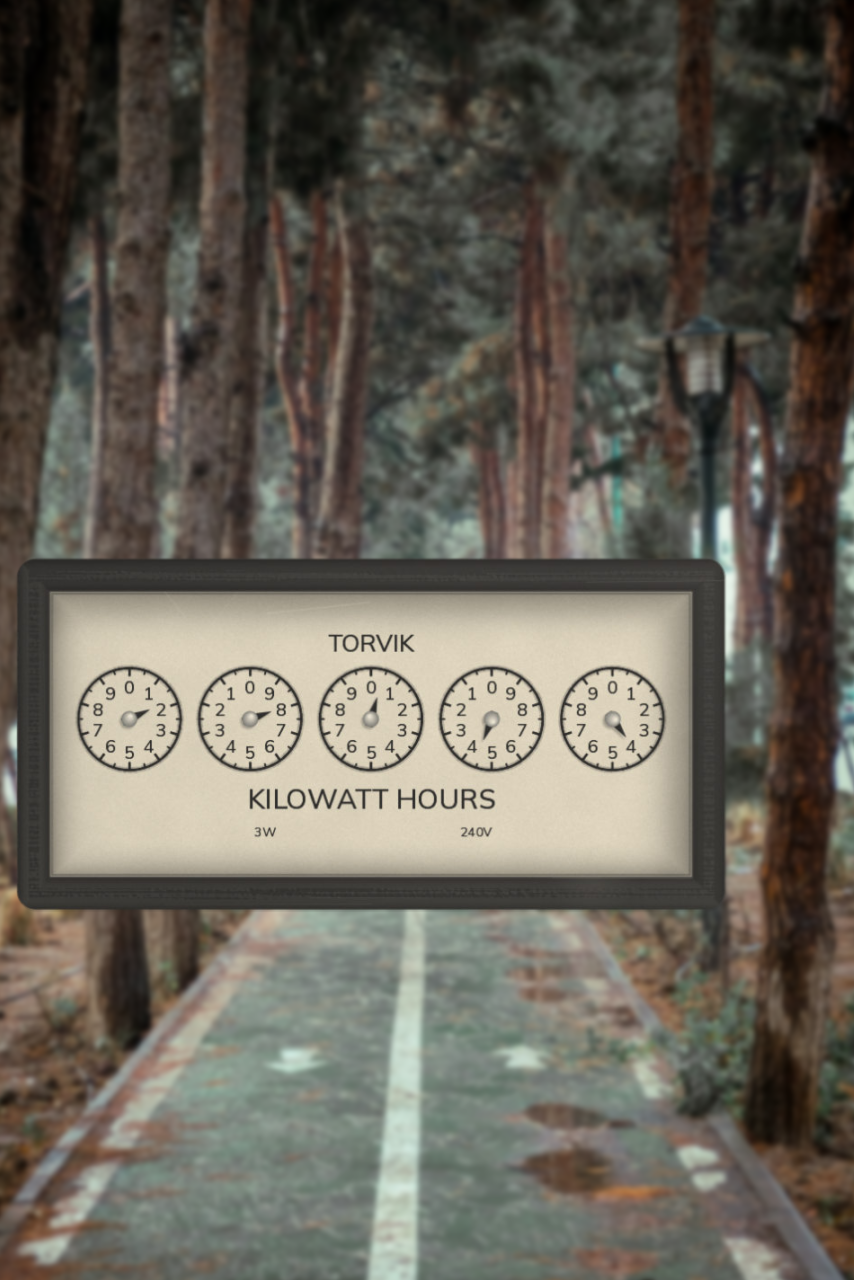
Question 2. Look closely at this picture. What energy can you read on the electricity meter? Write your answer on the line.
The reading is 18044 kWh
